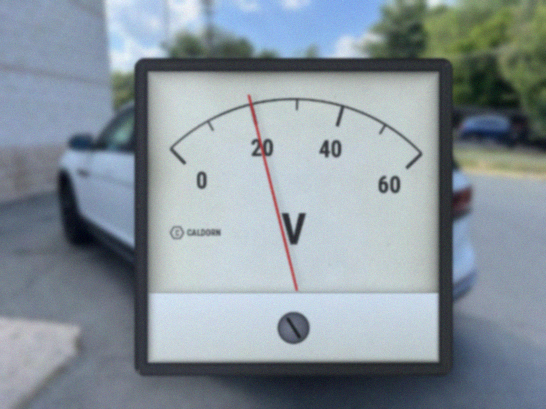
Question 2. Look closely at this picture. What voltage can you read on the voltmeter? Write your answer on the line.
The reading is 20 V
